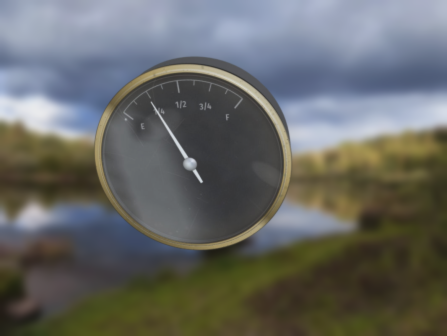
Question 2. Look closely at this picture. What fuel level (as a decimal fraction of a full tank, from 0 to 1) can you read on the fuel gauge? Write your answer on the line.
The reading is 0.25
